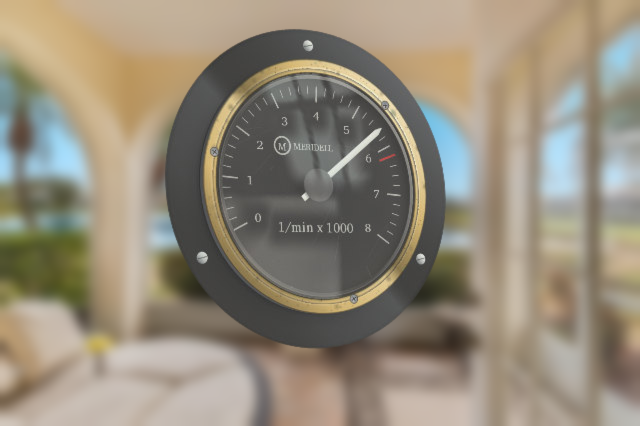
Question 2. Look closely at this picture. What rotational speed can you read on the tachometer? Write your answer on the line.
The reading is 5600 rpm
